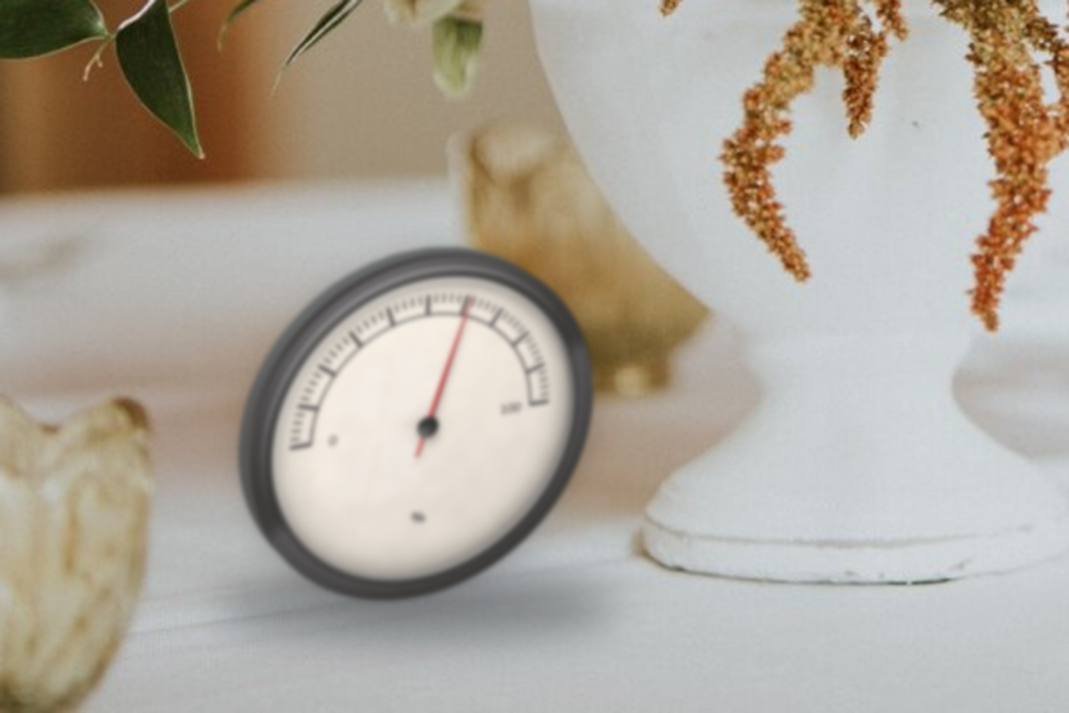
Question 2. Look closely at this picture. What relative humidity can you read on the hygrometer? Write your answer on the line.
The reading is 60 %
